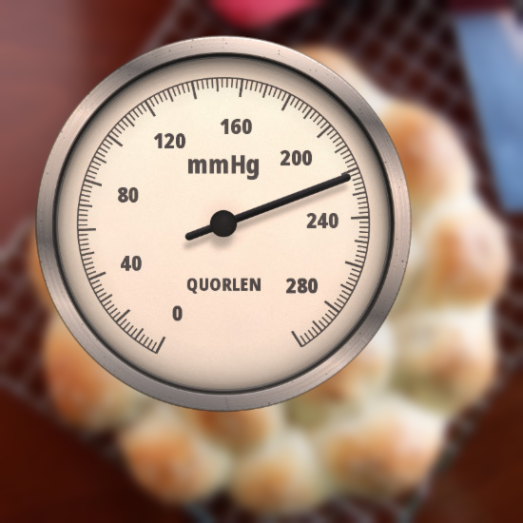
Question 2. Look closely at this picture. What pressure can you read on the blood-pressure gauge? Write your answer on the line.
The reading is 222 mmHg
